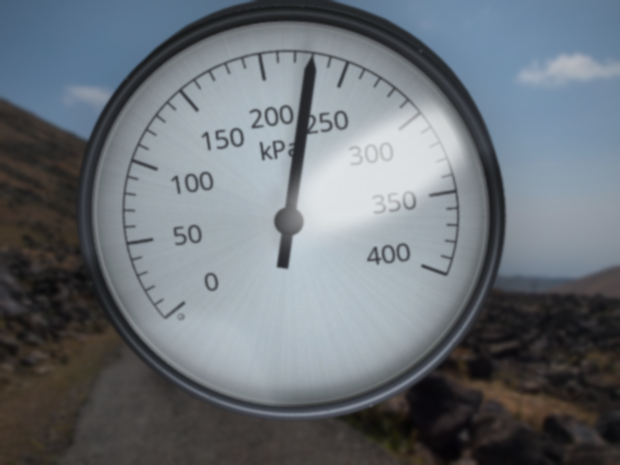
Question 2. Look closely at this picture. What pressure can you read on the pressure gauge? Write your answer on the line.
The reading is 230 kPa
